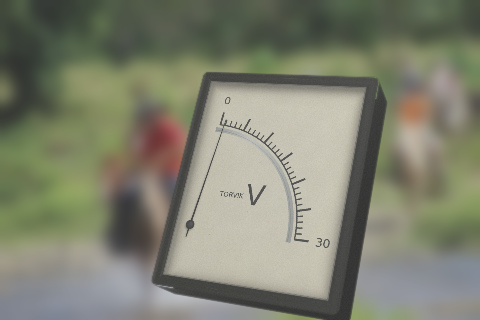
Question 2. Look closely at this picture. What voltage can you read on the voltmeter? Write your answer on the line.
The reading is 1 V
